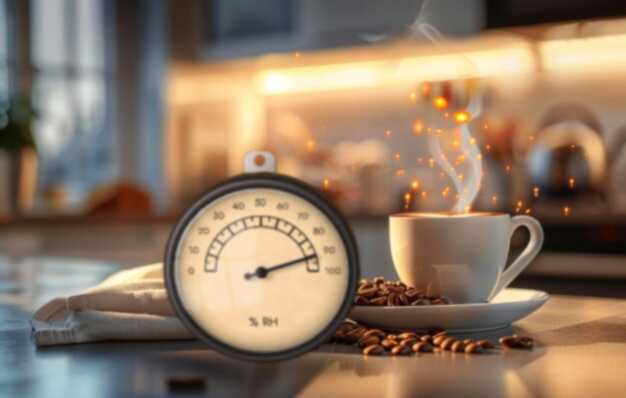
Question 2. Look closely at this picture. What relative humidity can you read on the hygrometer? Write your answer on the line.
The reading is 90 %
